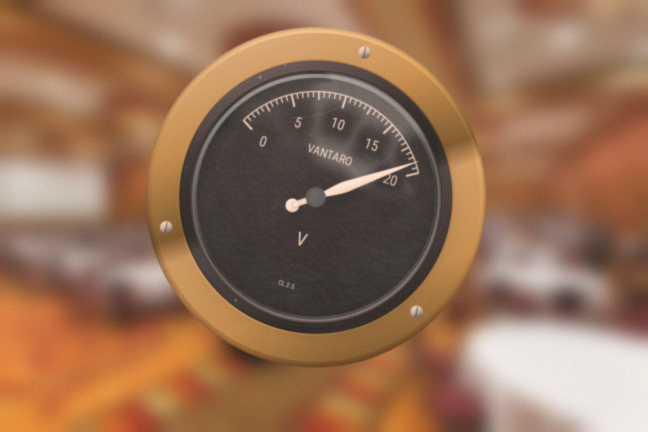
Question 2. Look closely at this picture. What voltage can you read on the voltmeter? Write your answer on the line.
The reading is 19 V
